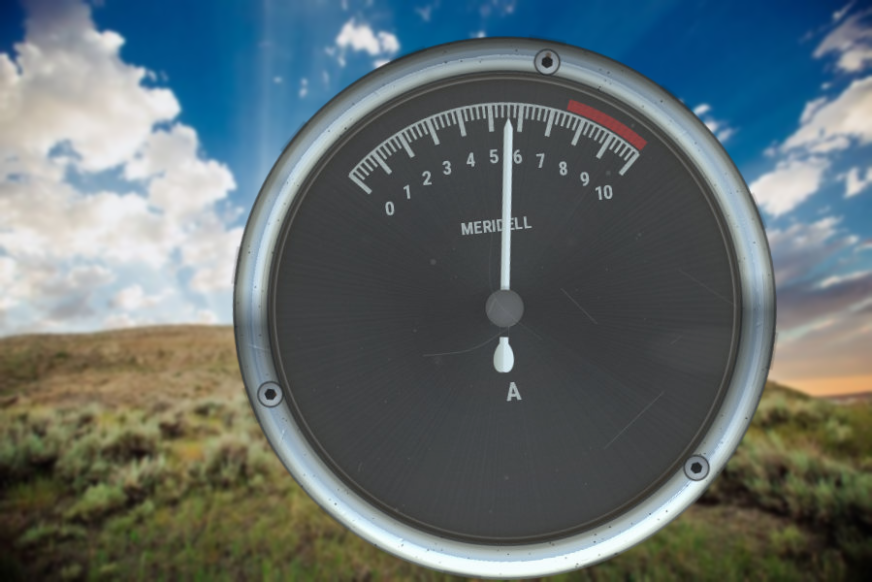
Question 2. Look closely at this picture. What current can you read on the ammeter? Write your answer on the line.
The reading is 5.6 A
